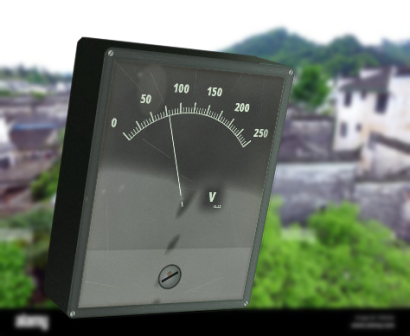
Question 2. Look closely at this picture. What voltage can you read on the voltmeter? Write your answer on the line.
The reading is 75 V
